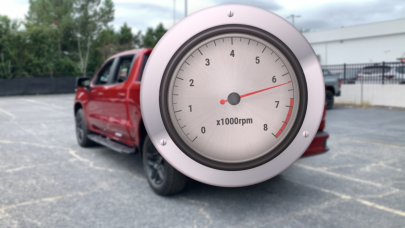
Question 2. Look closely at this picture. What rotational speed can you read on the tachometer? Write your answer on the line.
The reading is 6250 rpm
